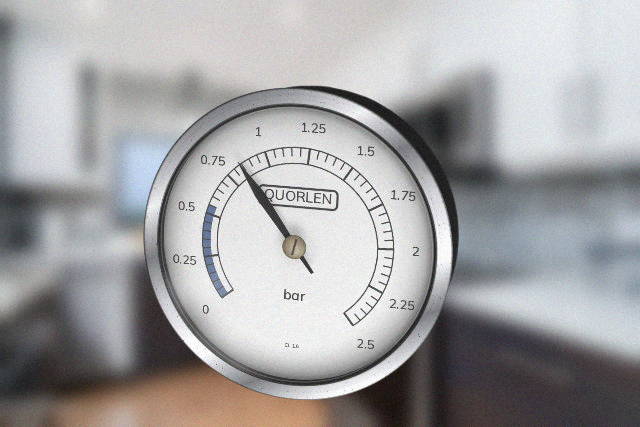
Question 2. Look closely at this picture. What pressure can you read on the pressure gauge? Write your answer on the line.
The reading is 0.85 bar
